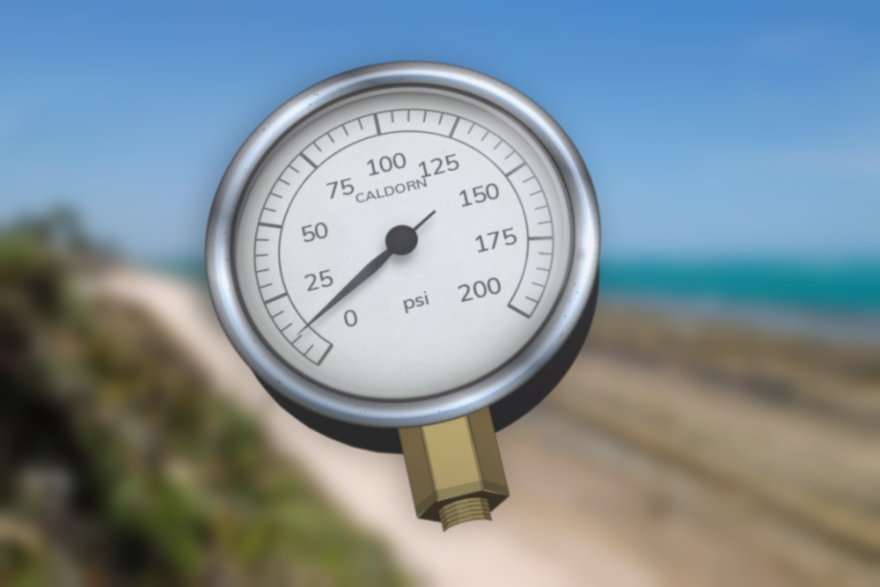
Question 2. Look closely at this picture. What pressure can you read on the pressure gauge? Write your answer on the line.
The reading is 10 psi
